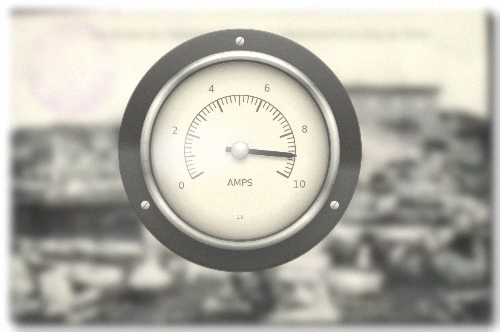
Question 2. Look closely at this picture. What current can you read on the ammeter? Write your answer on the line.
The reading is 9 A
